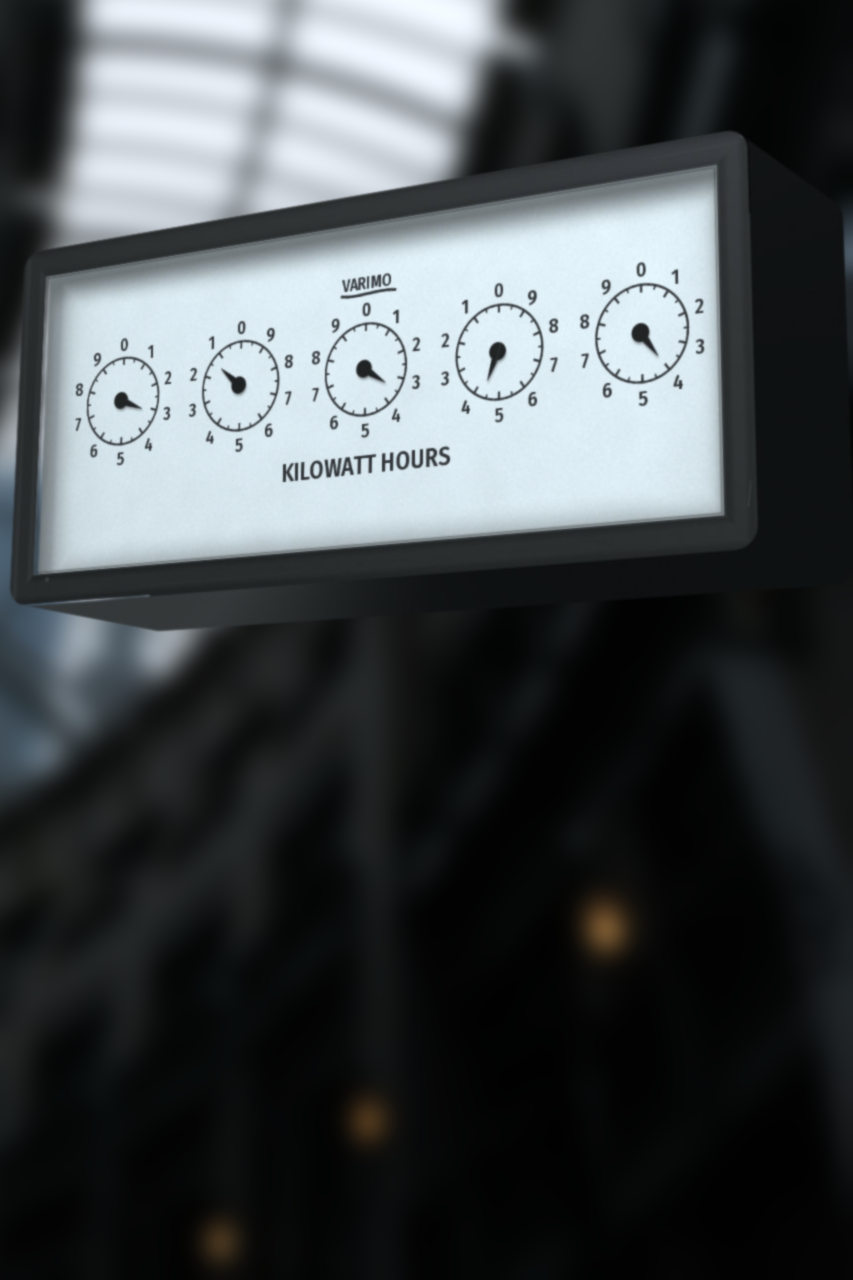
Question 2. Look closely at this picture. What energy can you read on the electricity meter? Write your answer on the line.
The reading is 31344 kWh
